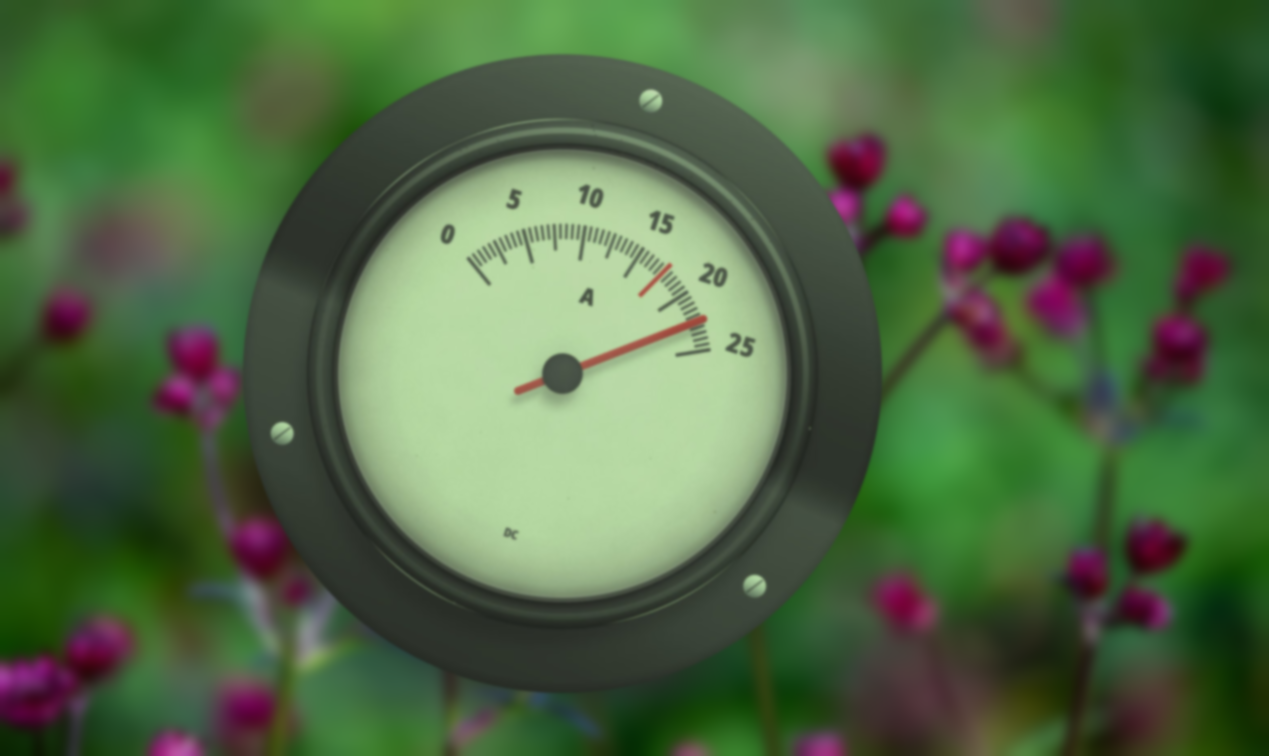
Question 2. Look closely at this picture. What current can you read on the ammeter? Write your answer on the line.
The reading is 22.5 A
